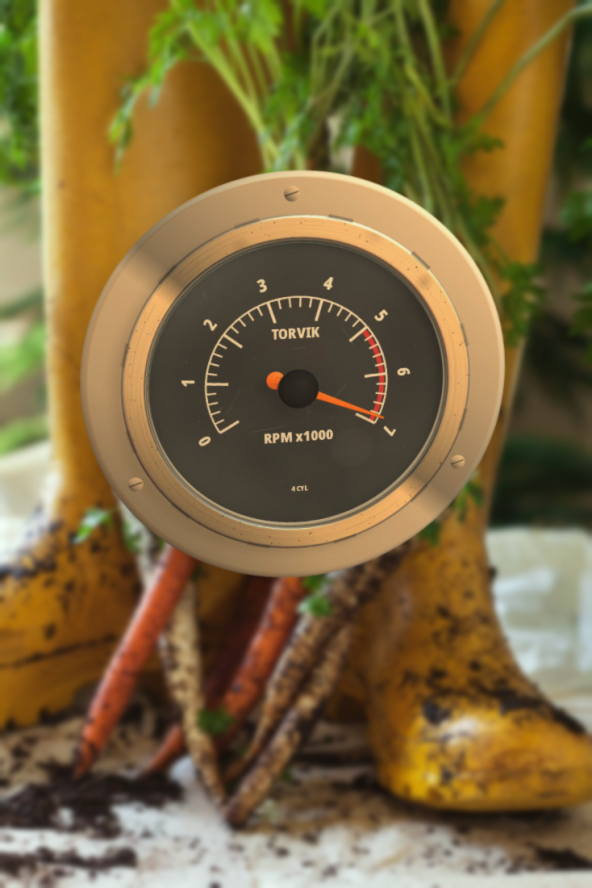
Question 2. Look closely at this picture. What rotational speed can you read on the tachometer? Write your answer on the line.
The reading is 6800 rpm
